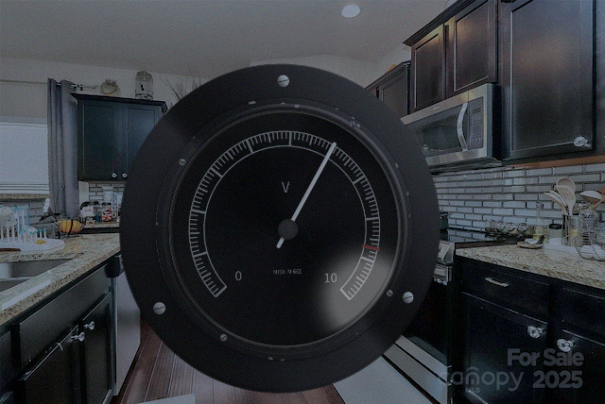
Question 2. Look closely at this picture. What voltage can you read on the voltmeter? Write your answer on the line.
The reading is 6 V
